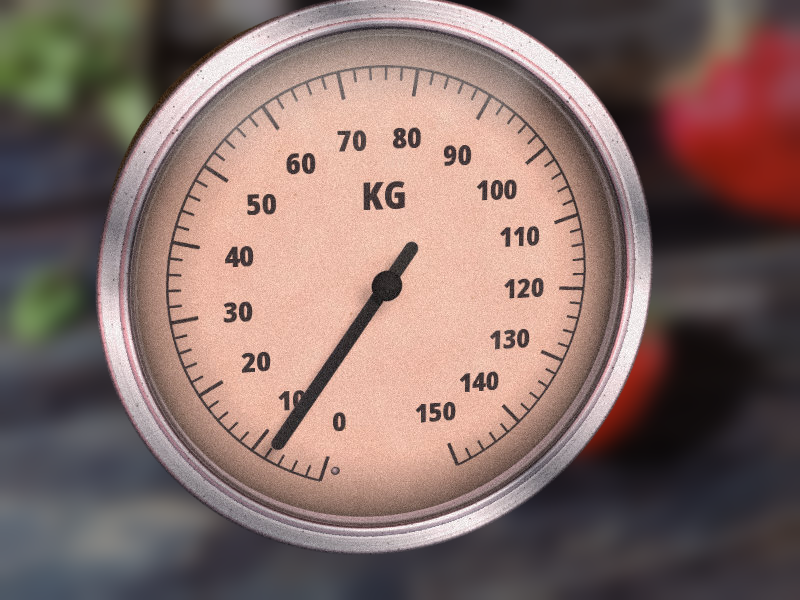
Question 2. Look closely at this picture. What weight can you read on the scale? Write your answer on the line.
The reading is 8 kg
